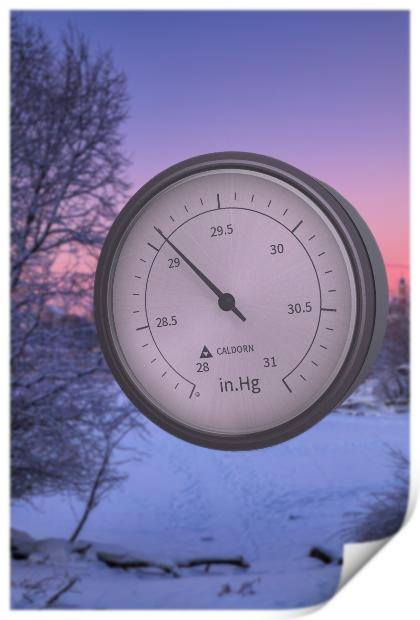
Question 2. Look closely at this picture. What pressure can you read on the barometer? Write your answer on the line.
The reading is 29.1 inHg
